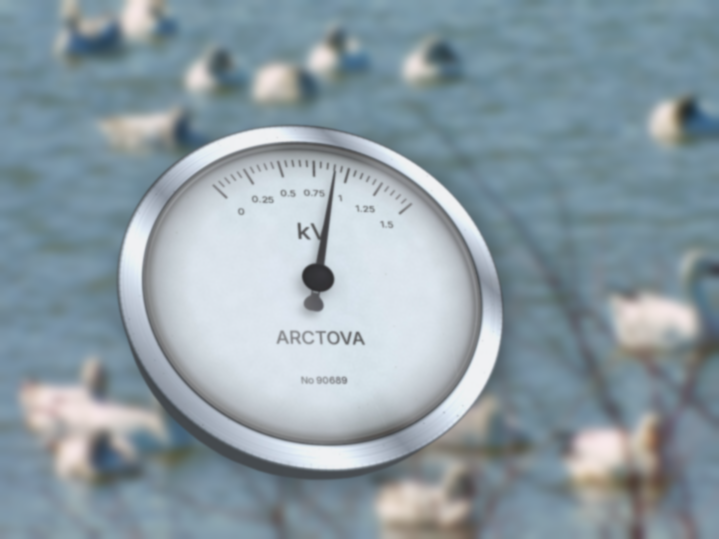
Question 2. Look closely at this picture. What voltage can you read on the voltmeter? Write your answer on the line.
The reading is 0.9 kV
